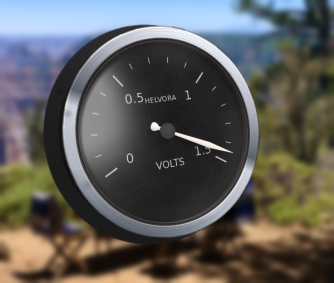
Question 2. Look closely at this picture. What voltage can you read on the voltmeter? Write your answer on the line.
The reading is 1.45 V
